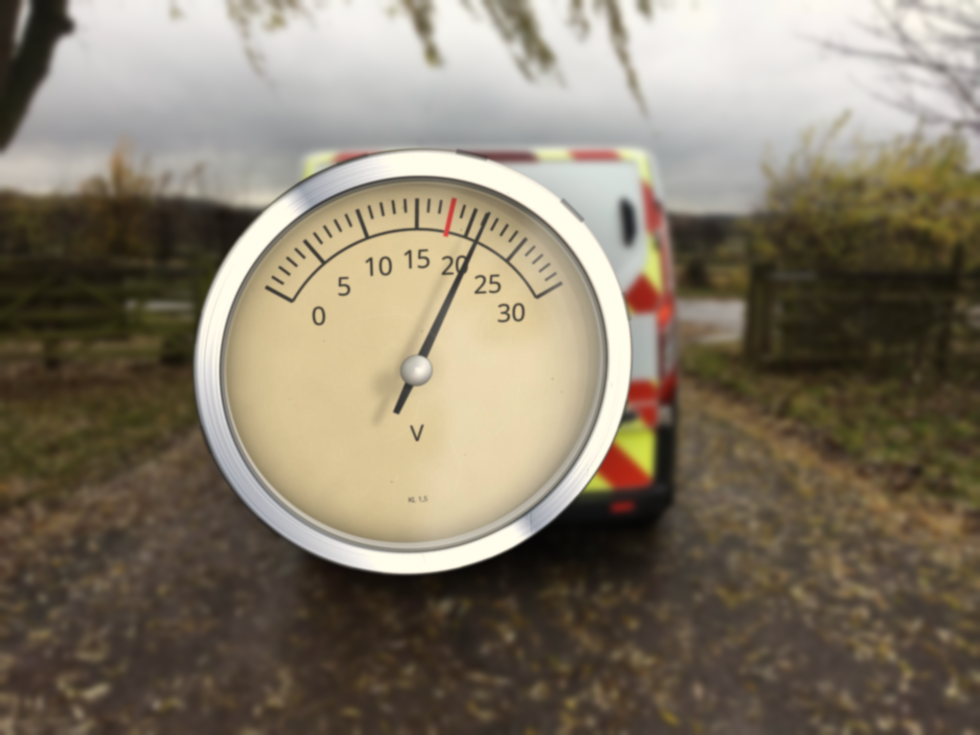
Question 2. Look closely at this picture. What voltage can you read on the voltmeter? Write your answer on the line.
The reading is 21 V
